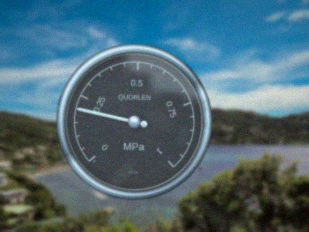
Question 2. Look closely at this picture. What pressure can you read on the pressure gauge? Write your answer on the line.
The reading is 0.2 MPa
